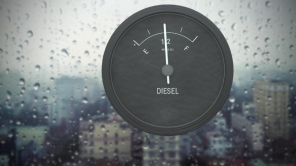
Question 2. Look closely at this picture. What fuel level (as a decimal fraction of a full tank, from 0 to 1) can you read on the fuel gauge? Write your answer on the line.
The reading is 0.5
